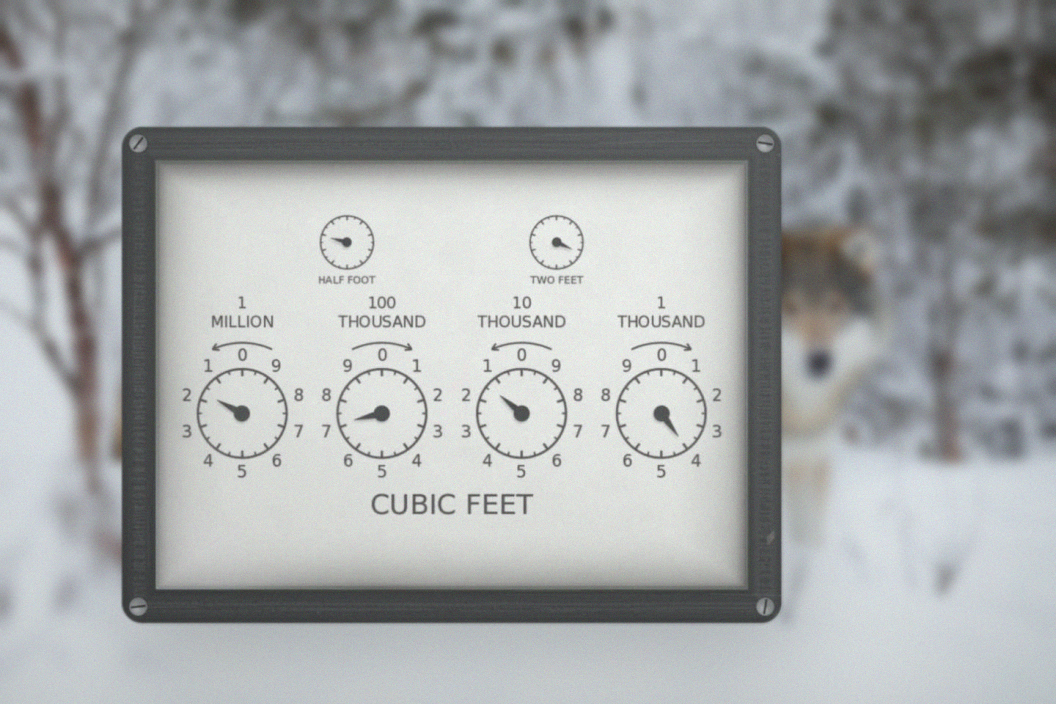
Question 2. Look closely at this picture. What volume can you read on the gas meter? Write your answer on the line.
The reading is 171400 ft³
